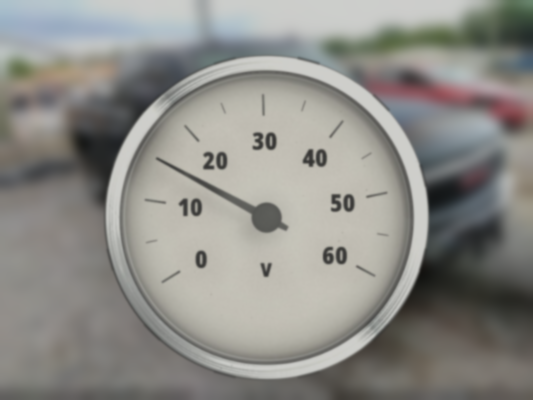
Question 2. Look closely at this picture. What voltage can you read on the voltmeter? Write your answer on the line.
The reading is 15 V
